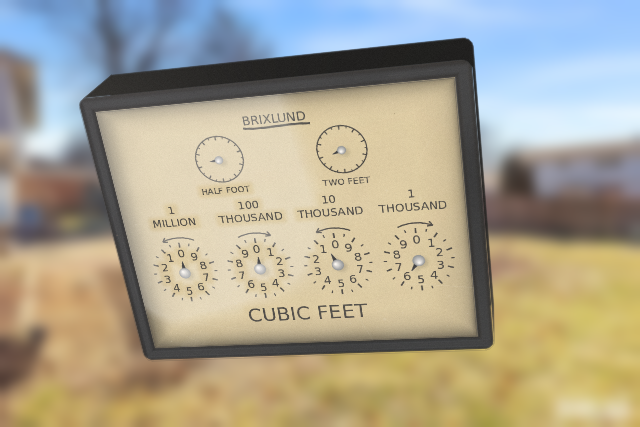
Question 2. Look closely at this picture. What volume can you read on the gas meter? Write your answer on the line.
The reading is 600 ft³
